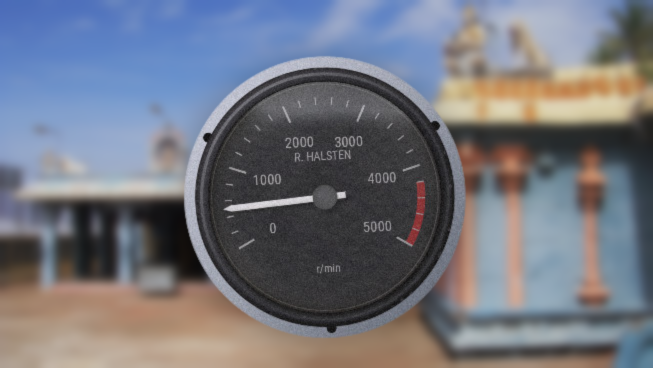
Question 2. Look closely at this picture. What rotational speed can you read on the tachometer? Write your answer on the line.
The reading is 500 rpm
